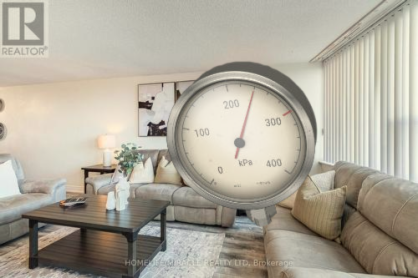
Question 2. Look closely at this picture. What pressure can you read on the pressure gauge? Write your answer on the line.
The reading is 240 kPa
